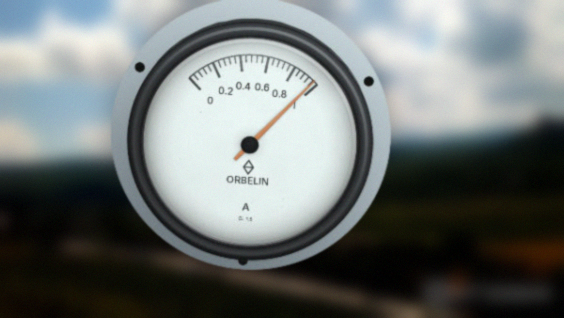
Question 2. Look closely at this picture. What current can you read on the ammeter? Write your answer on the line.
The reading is 0.96 A
